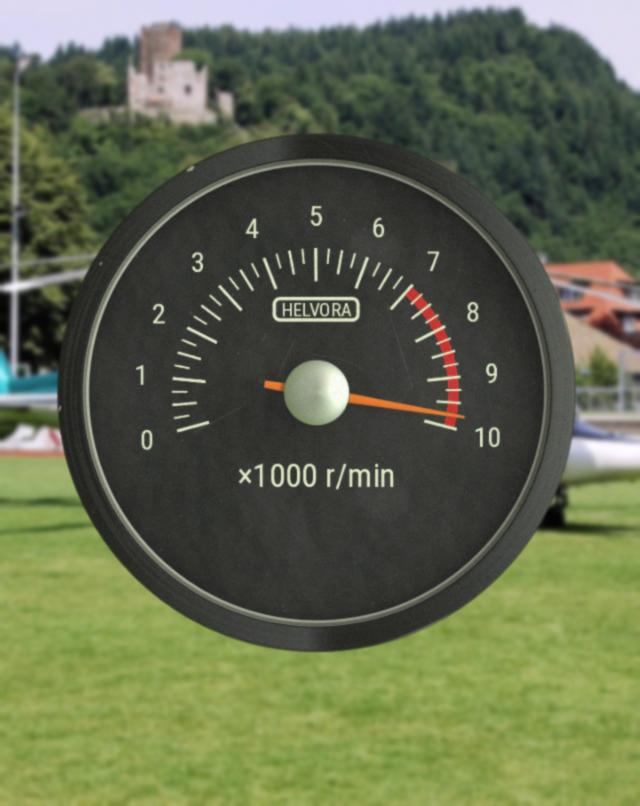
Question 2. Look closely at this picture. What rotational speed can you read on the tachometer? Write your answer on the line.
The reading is 9750 rpm
